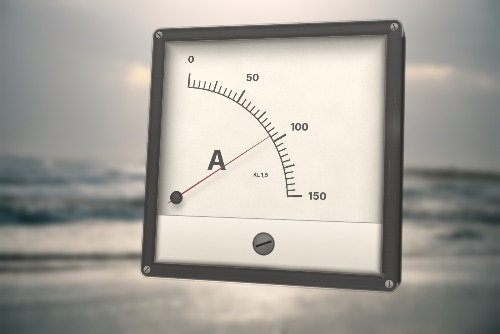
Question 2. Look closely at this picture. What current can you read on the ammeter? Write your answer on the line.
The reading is 95 A
